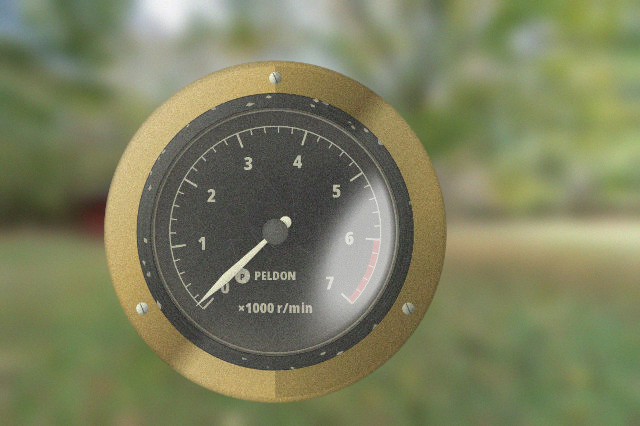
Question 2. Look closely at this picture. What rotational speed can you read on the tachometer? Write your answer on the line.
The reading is 100 rpm
